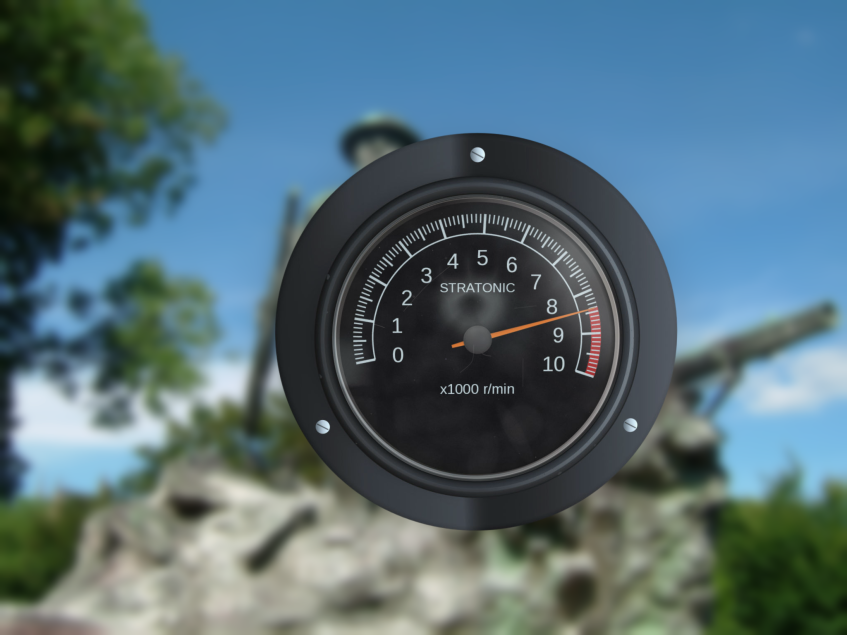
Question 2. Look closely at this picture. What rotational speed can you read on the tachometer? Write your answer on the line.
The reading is 8400 rpm
